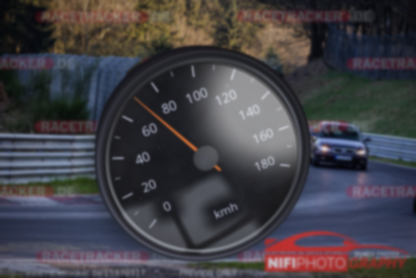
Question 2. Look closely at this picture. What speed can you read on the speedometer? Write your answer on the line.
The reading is 70 km/h
